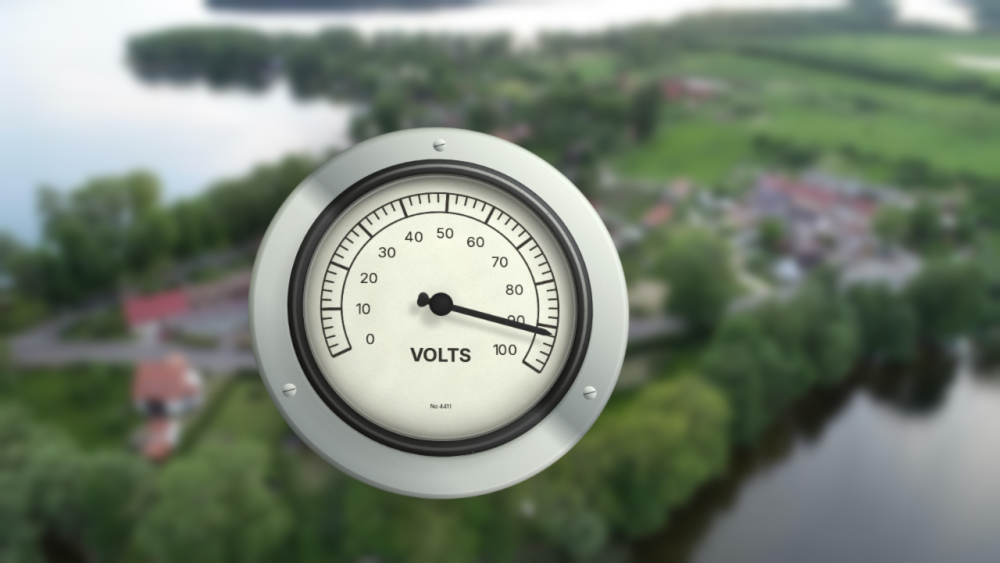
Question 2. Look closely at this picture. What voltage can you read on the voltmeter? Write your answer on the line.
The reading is 92 V
